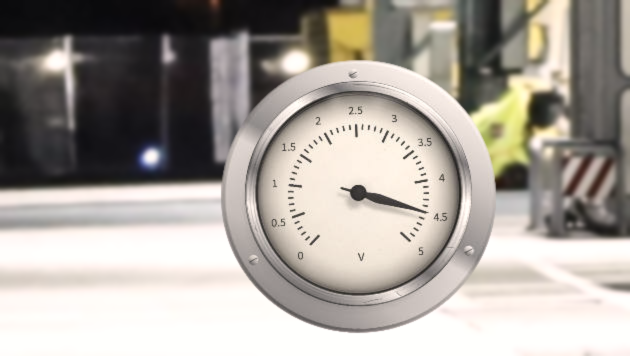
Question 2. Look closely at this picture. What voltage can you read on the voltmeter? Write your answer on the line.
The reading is 4.5 V
